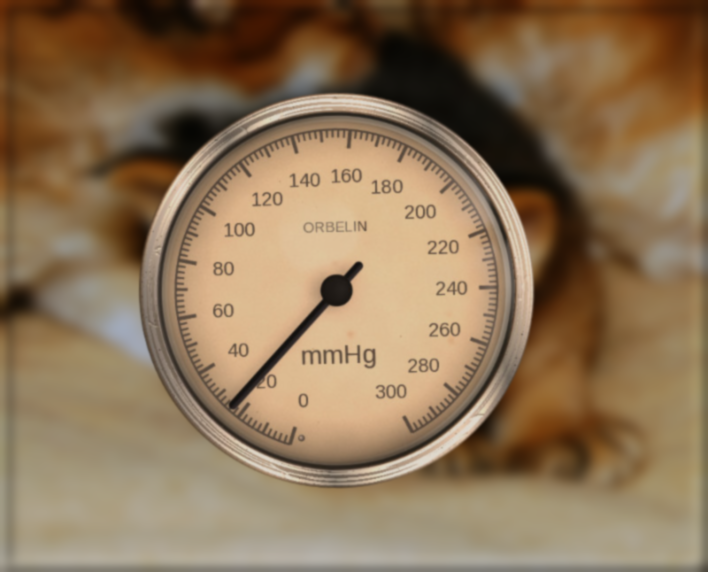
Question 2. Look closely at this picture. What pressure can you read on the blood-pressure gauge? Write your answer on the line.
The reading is 24 mmHg
